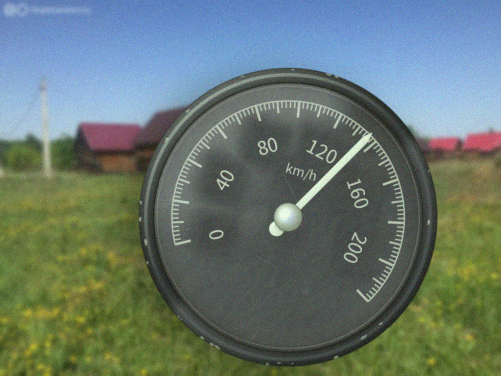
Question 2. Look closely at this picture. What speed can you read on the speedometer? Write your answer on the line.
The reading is 136 km/h
